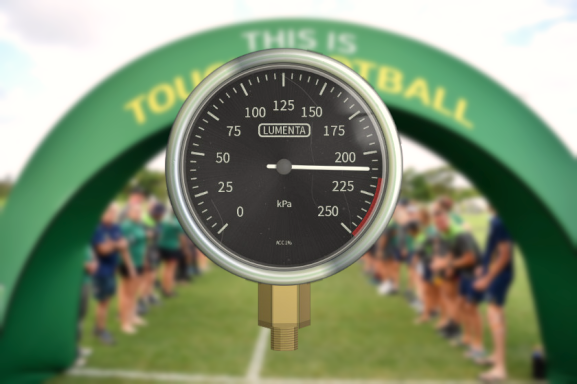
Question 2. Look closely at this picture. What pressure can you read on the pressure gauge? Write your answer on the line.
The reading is 210 kPa
